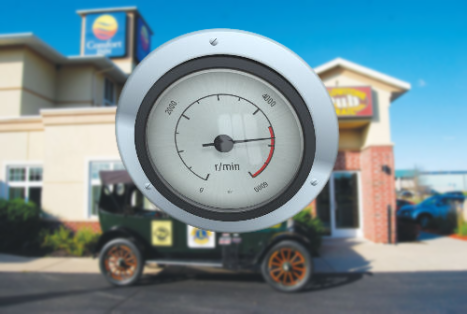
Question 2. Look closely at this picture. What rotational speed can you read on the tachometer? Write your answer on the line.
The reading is 4750 rpm
